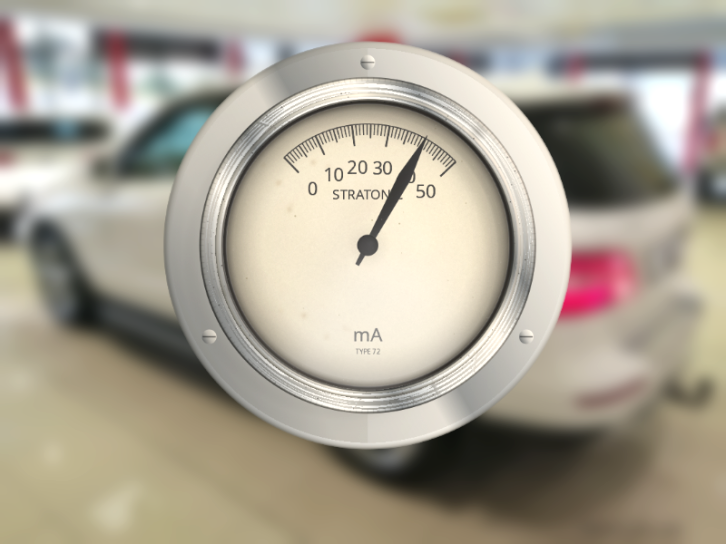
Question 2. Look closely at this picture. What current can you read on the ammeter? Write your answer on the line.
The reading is 40 mA
